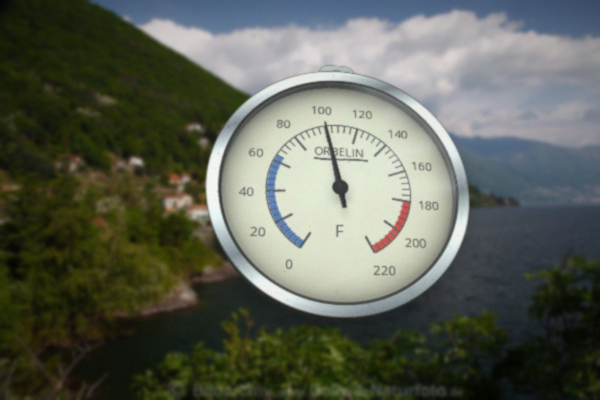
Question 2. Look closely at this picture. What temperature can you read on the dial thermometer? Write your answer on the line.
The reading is 100 °F
